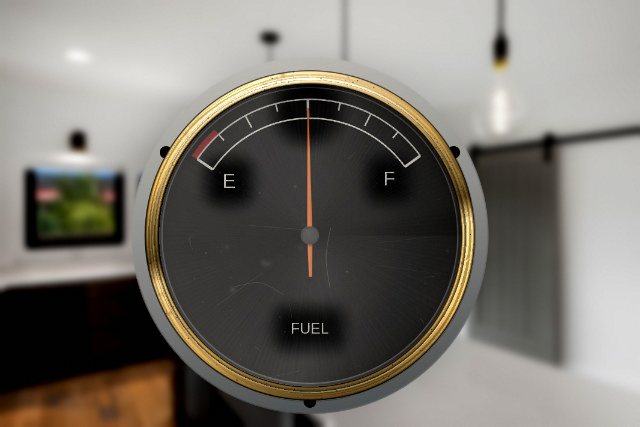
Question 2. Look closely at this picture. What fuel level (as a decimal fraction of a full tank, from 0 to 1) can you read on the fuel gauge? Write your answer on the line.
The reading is 0.5
